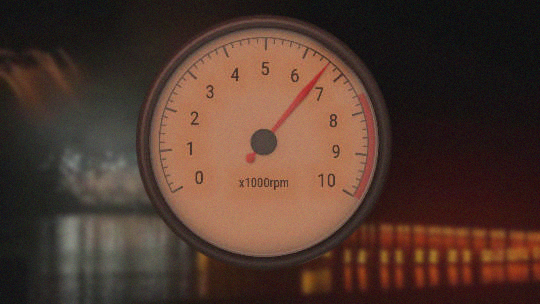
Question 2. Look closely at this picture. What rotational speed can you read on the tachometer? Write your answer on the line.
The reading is 6600 rpm
